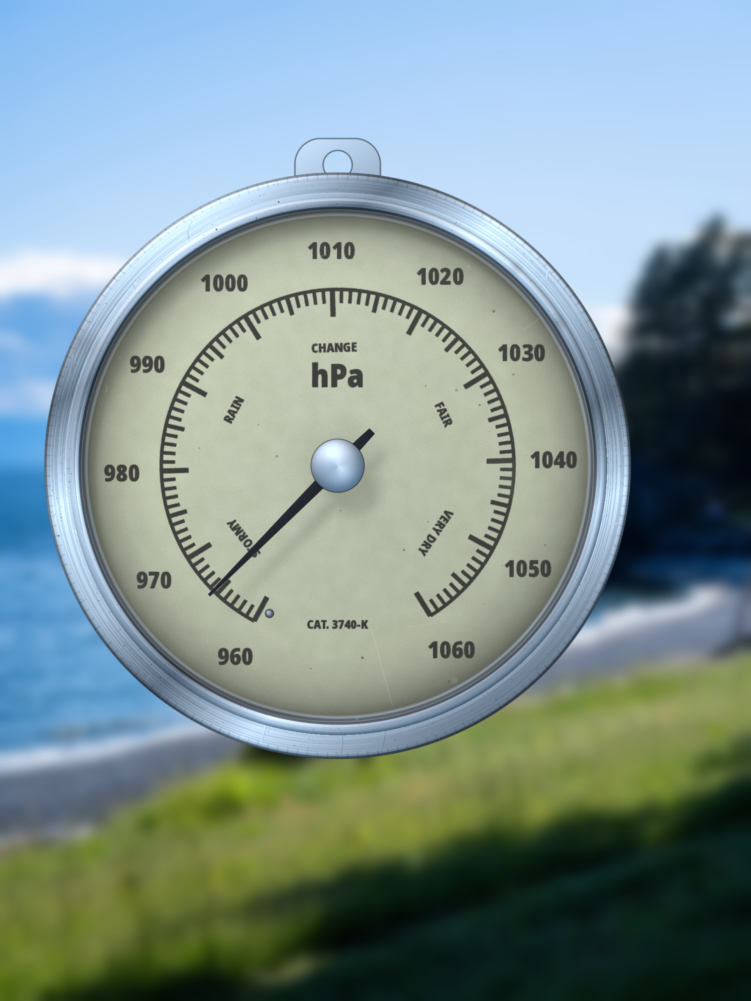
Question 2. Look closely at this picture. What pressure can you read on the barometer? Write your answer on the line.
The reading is 965.5 hPa
